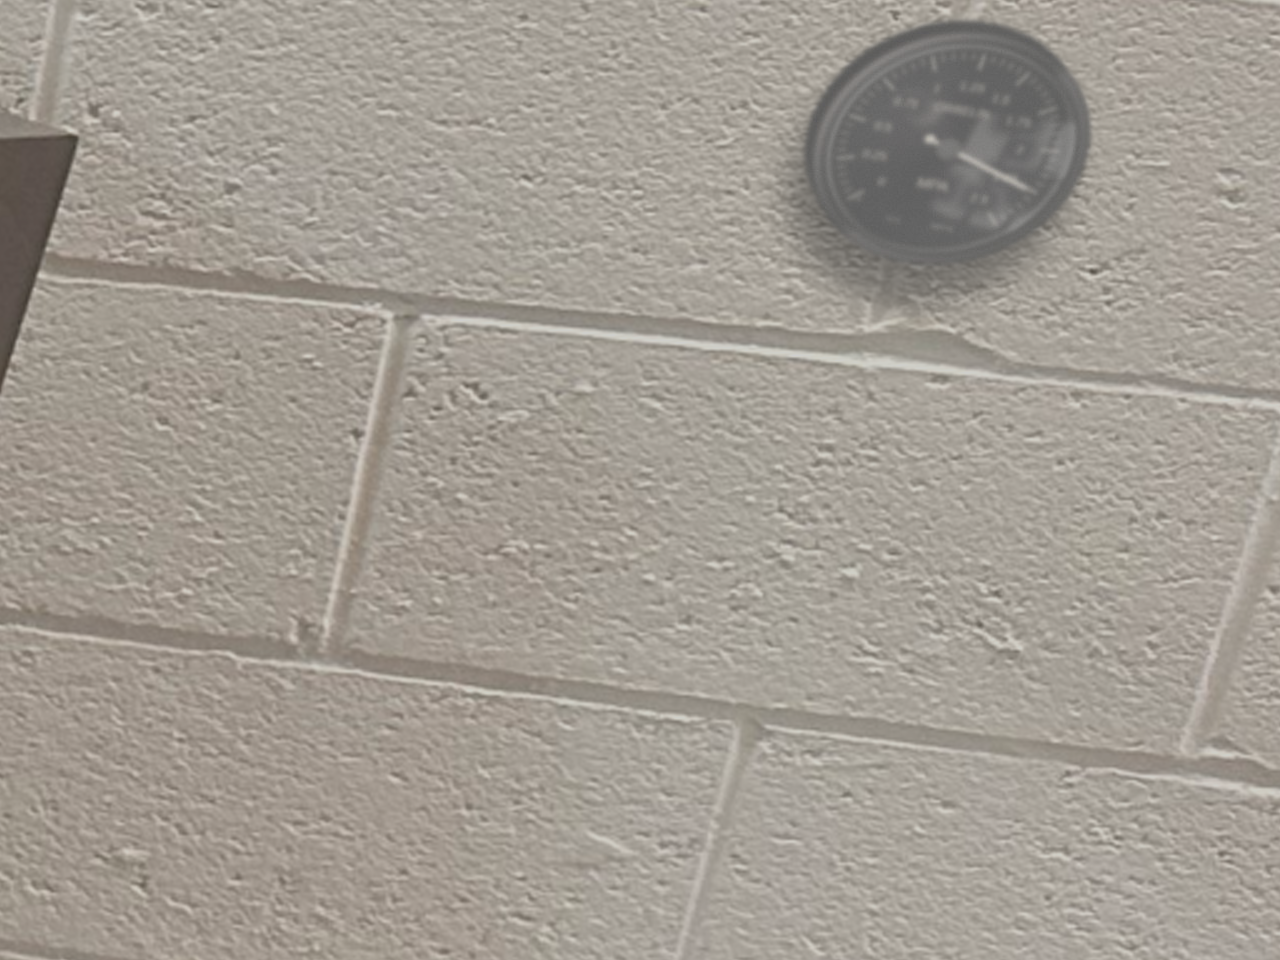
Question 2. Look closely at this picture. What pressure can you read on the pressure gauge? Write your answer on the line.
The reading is 2.25 MPa
